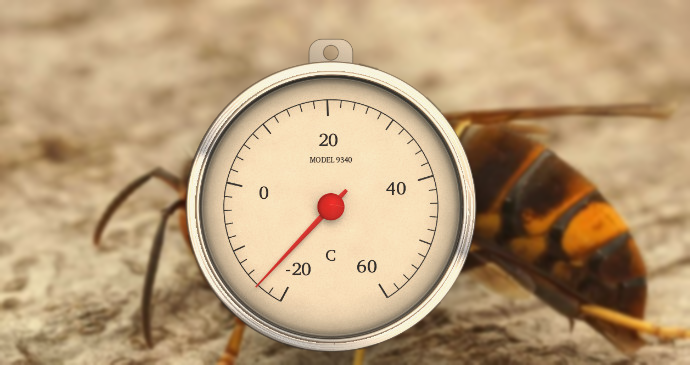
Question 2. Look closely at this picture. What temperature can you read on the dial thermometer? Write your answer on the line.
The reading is -16 °C
